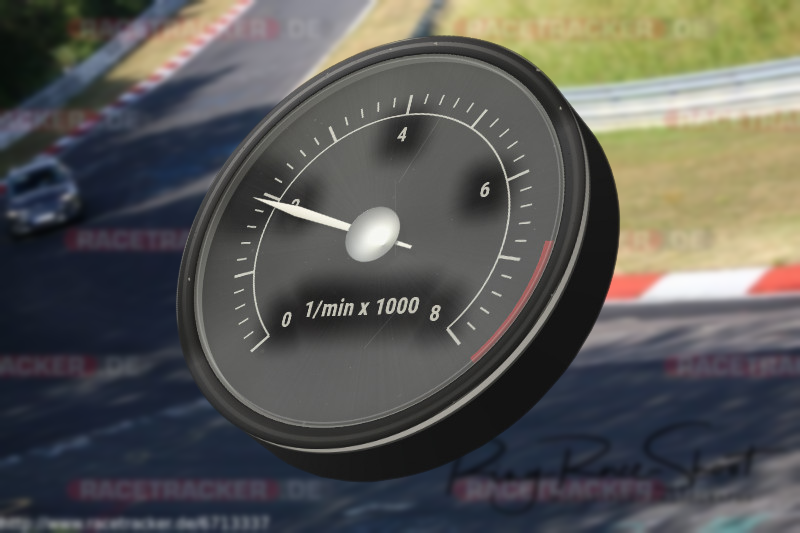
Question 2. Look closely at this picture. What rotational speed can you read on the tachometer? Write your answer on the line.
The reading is 1900 rpm
